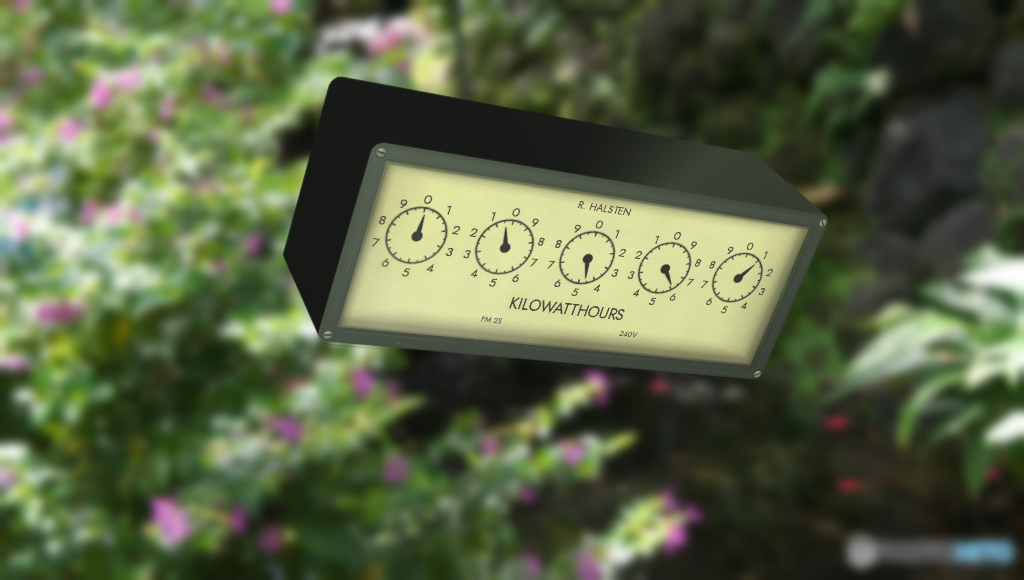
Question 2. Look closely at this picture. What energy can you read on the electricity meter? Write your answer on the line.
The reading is 461 kWh
